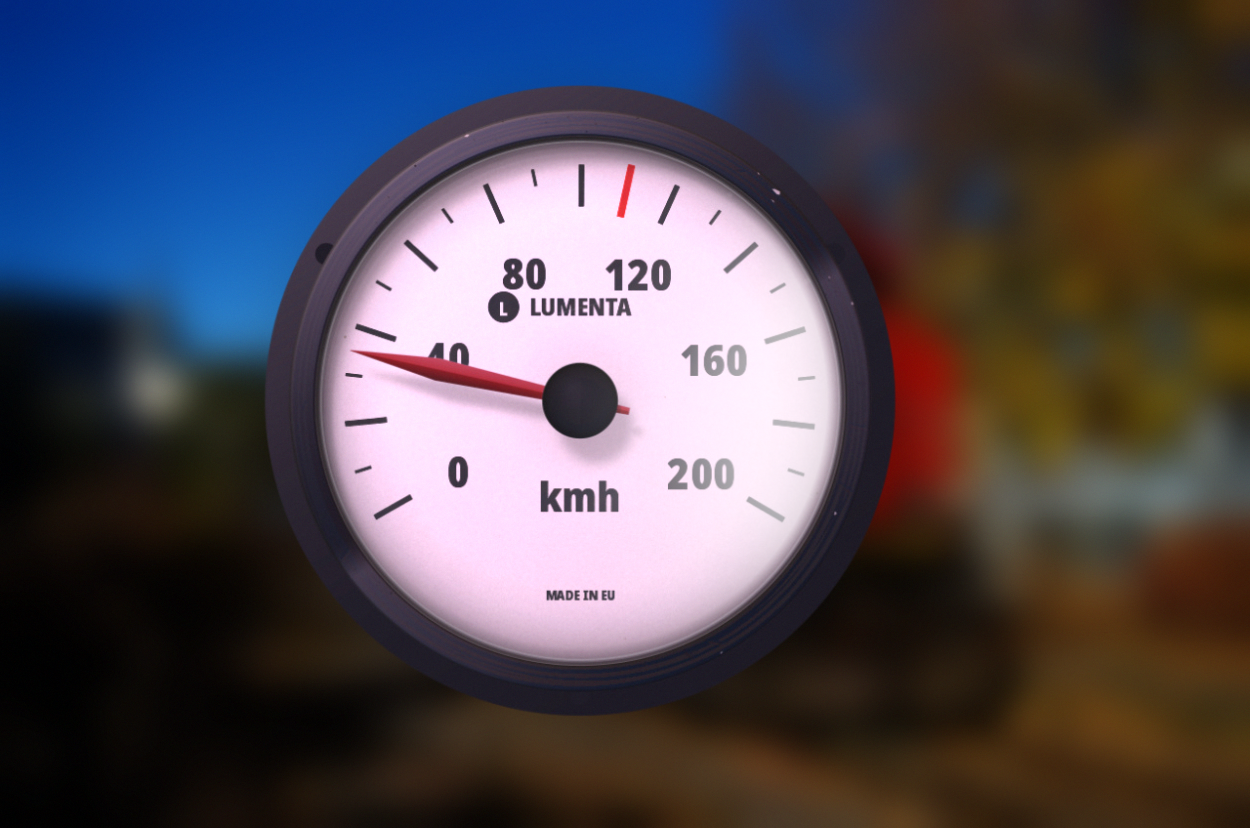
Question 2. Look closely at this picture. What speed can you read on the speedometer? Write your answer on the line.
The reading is 35 km/h
